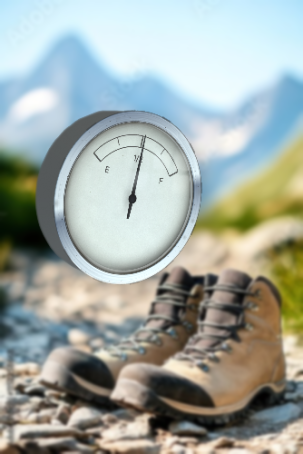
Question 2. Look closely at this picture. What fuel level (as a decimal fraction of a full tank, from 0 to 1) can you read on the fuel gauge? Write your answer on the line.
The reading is 0.5
